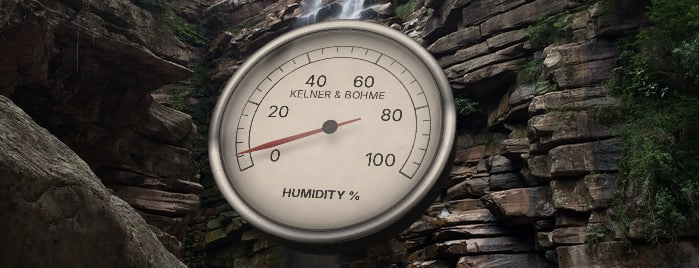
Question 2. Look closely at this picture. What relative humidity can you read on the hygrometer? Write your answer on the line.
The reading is 4 %
